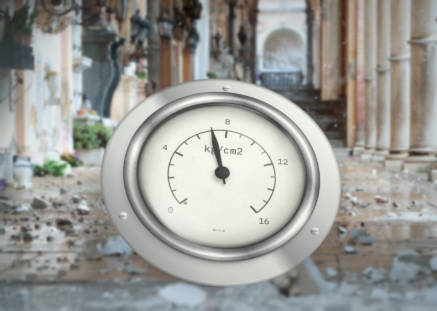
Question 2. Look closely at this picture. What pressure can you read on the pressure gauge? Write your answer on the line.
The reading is 7 kg/cm²
